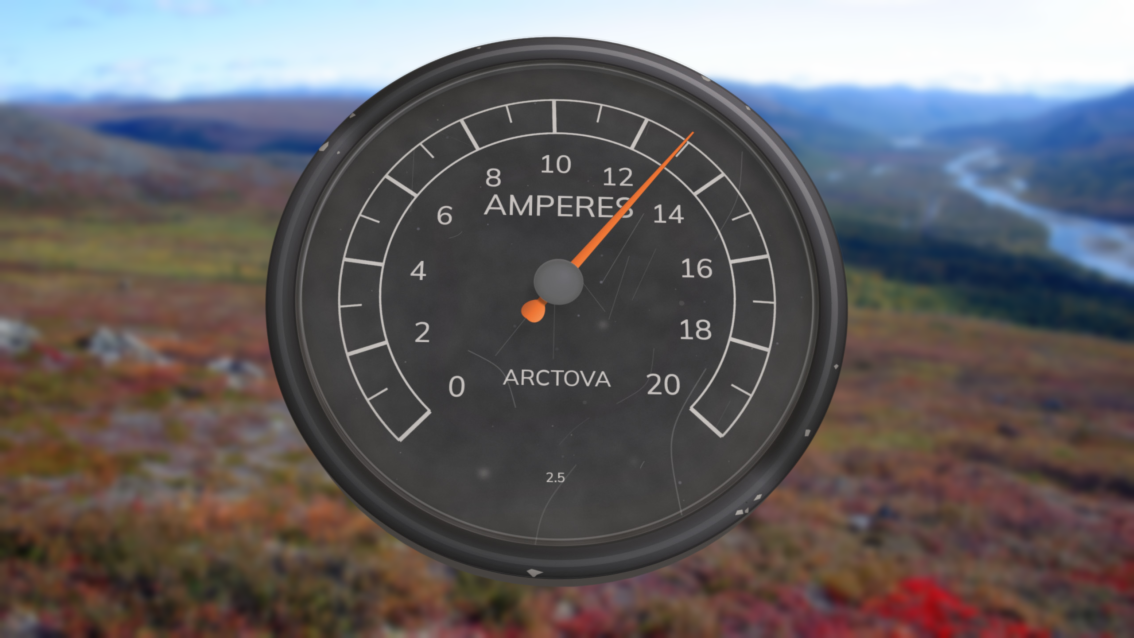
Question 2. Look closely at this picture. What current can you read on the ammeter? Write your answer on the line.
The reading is 13 A
